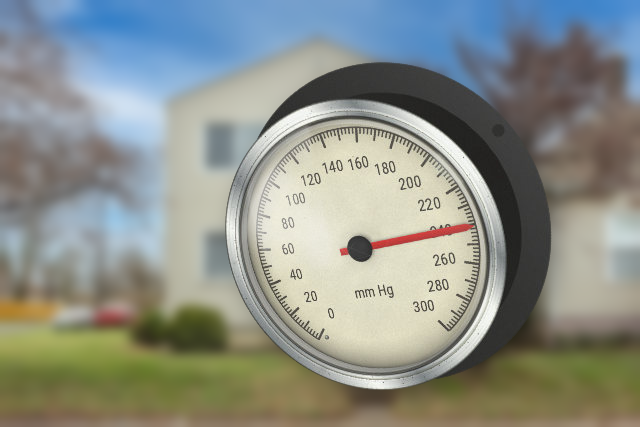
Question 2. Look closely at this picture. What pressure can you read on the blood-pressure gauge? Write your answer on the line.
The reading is 240 mmHg
